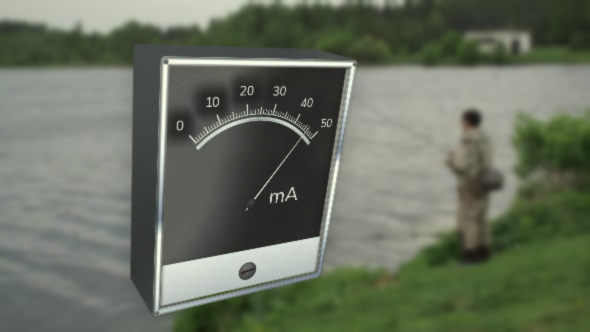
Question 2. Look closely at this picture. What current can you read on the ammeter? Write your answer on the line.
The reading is 45 mA
